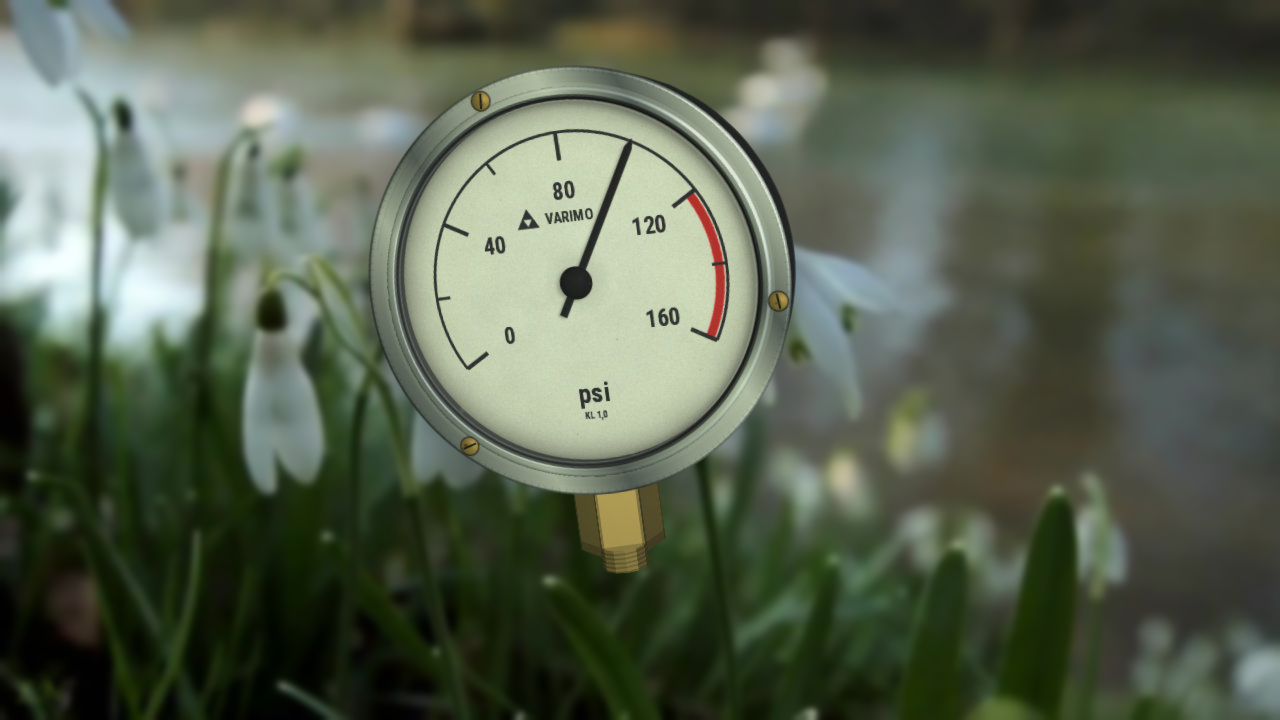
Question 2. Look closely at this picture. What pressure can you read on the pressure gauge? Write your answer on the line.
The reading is 100 psi
